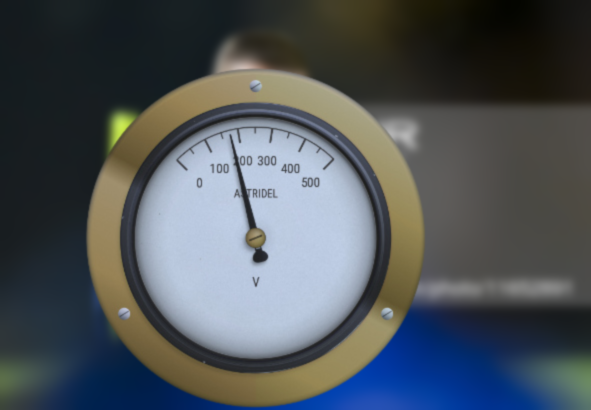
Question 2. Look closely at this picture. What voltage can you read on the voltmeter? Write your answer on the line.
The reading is 175 V
